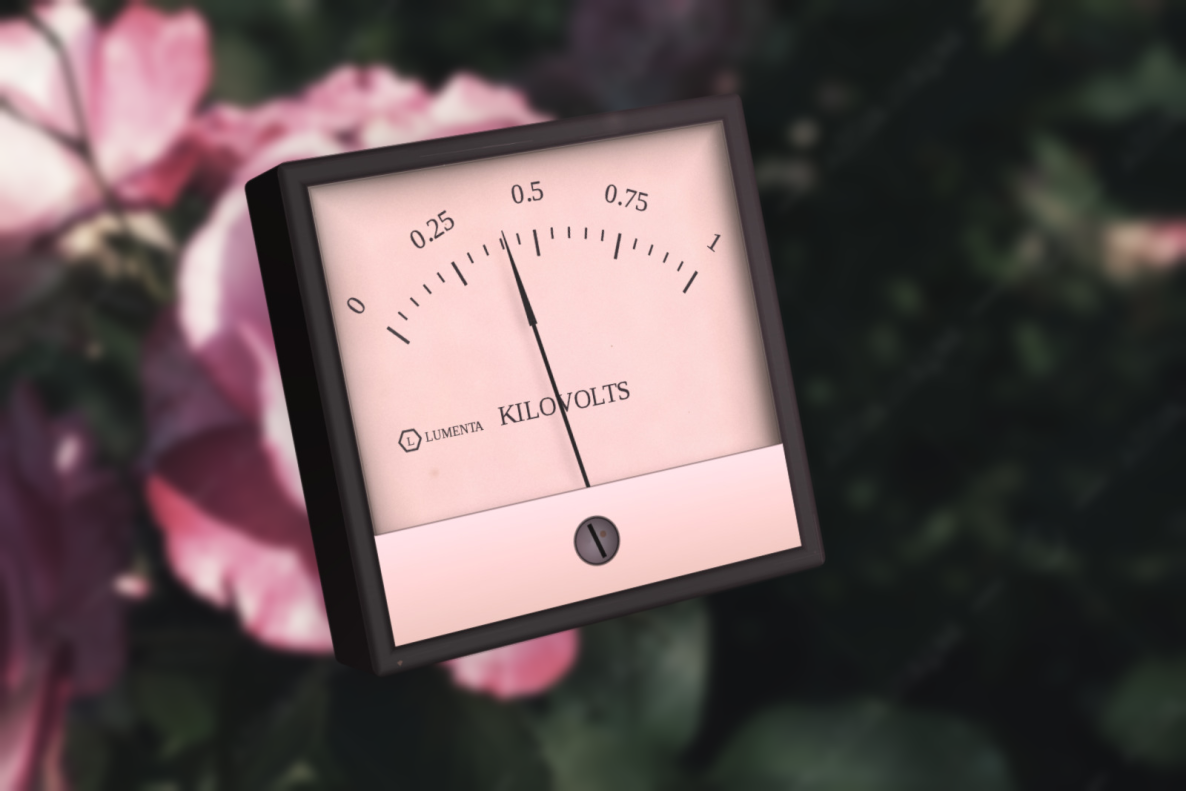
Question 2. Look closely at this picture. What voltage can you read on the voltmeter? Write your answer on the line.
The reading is 0.4 kV
